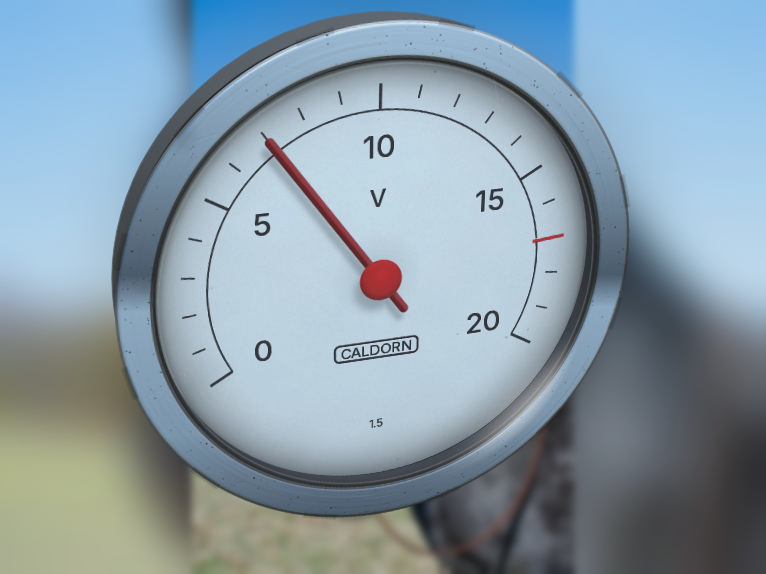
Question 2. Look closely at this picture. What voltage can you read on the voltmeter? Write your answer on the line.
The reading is 7 V
